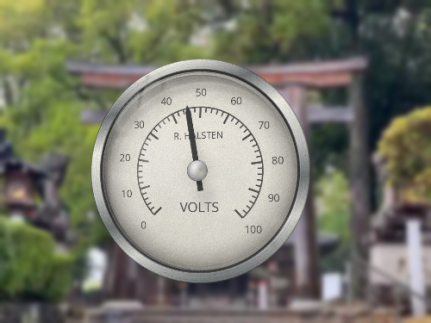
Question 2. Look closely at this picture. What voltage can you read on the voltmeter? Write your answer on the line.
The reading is 46 V
